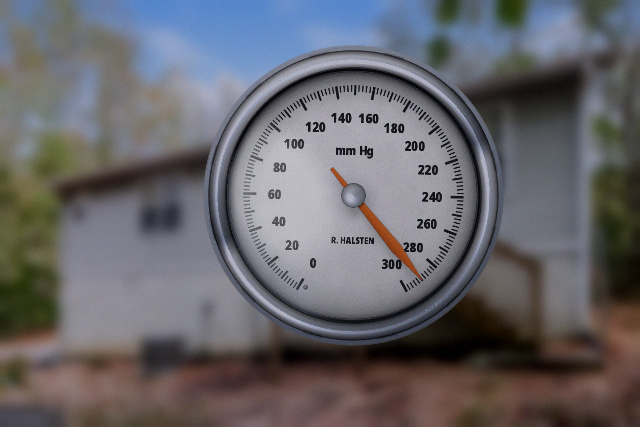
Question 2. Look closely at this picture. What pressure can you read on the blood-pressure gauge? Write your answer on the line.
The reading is 290 mmHg
